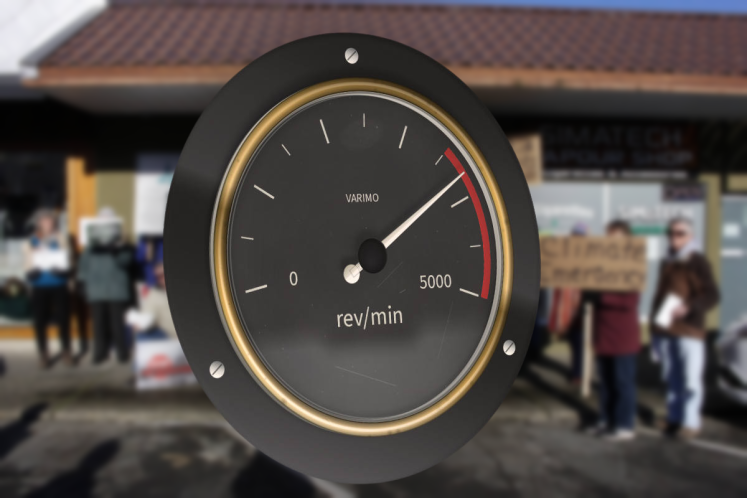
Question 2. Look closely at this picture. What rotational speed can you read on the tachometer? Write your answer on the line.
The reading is 3750 rpm
